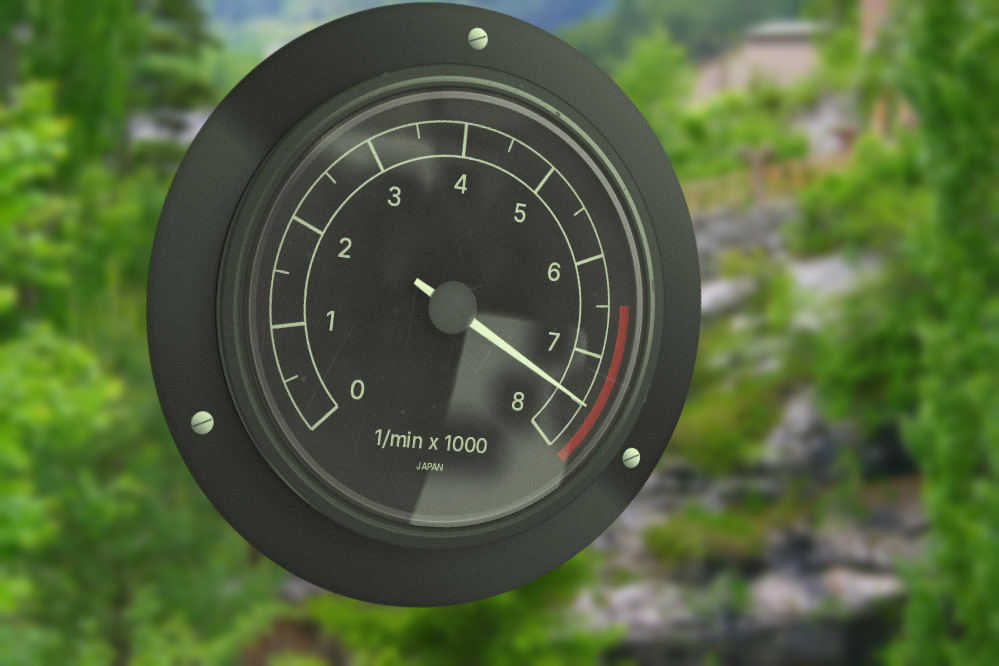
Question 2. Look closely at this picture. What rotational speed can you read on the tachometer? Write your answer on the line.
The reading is 7500 rpm
